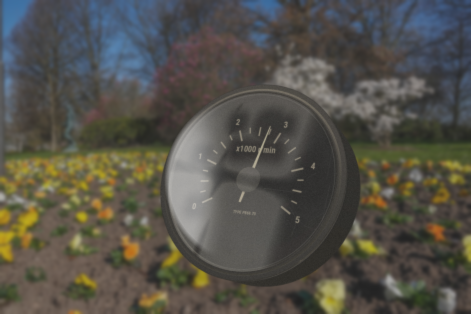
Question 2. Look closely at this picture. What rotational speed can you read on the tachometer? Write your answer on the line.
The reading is 2750 rpm
